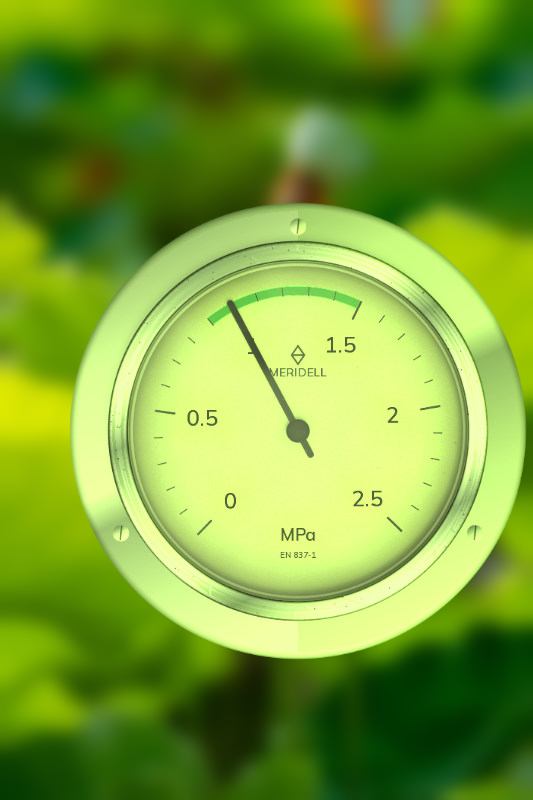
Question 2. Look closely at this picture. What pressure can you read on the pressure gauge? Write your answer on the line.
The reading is 1 MPa
